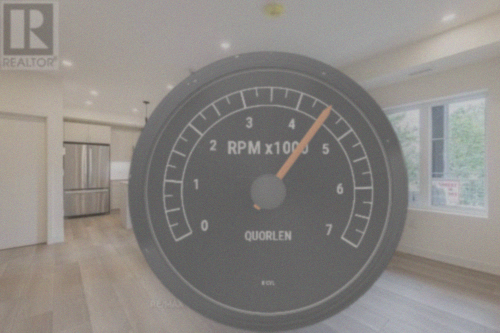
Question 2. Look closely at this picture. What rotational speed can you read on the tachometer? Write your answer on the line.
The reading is 4500 rpm
